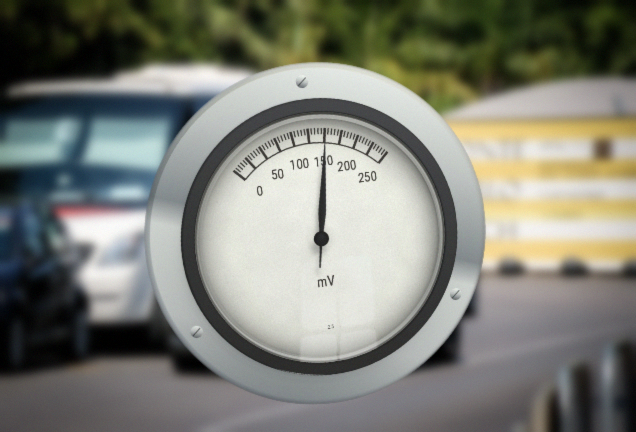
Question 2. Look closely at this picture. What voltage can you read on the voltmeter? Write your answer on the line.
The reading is 150 mV
